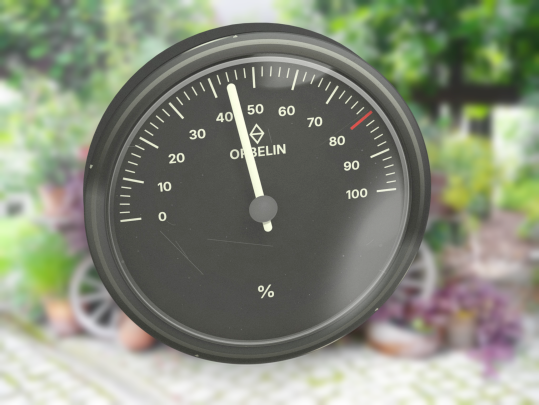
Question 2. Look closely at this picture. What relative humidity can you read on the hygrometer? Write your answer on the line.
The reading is 44 %
